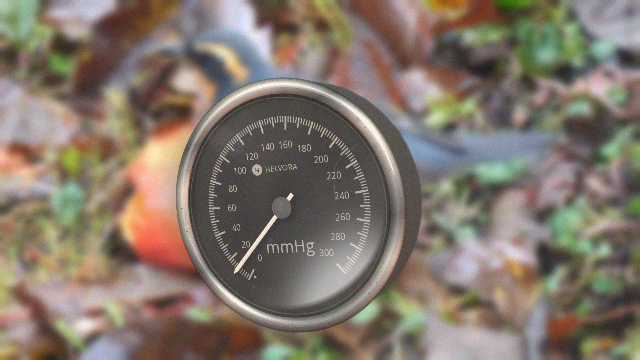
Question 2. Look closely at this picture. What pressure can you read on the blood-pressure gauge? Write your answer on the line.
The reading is 10 mmHg
